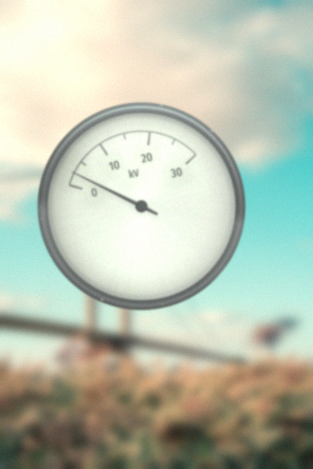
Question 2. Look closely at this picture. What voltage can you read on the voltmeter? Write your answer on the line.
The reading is 2.5 kV
